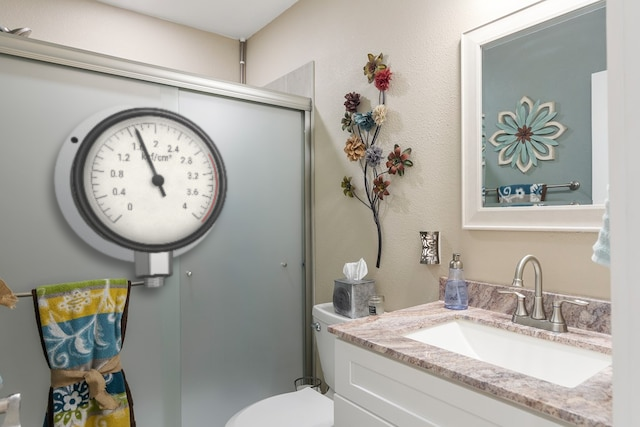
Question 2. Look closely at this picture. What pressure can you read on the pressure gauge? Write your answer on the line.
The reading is 1.7 kg/cm²
